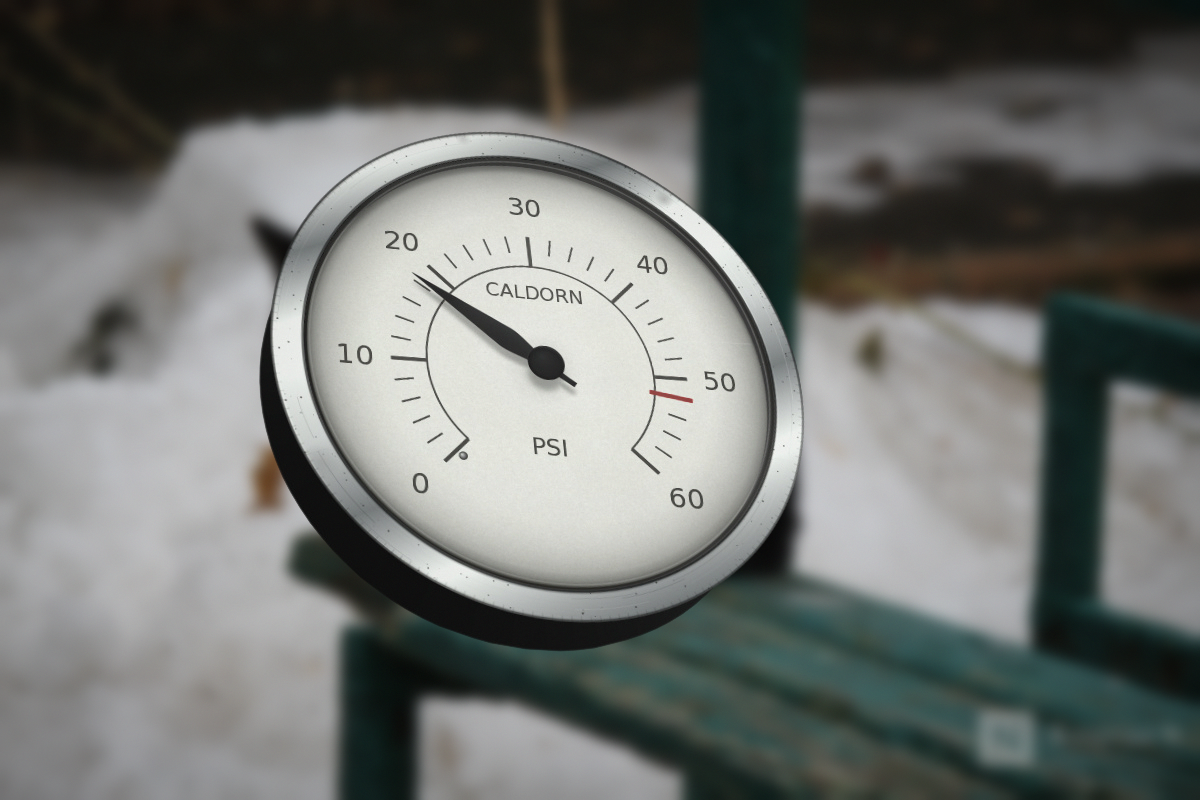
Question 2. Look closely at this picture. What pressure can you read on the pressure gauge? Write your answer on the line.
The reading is 18 psi
